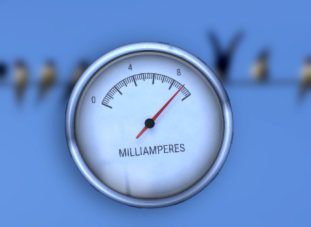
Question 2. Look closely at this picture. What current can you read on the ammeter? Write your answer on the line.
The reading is 9 mA
